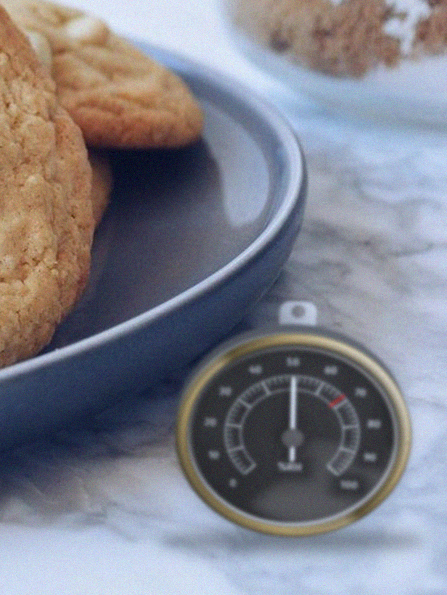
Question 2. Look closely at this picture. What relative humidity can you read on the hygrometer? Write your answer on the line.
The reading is 50 %
